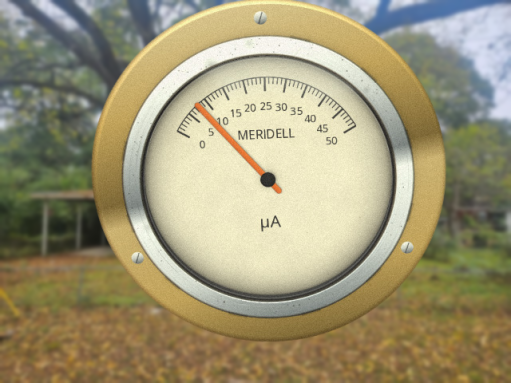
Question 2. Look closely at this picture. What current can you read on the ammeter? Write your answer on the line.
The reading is 8 µA
